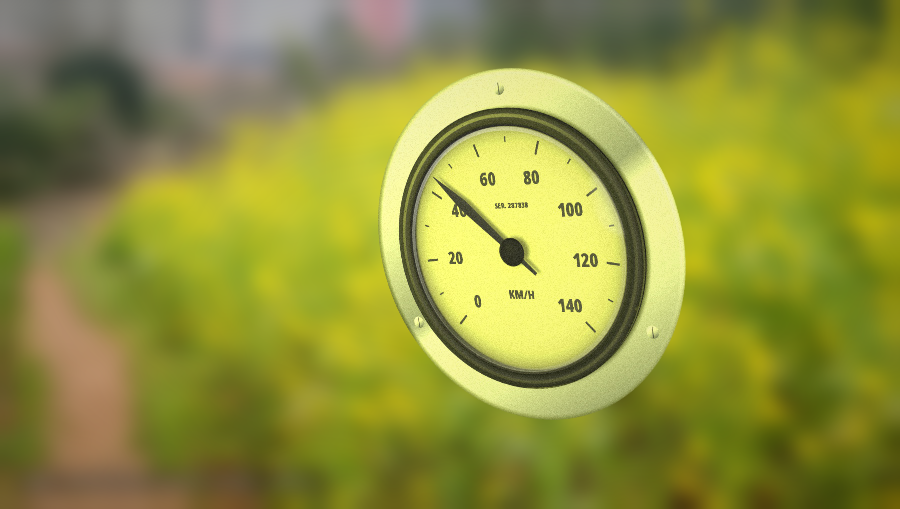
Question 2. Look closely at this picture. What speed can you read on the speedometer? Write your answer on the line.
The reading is 45 km/h
